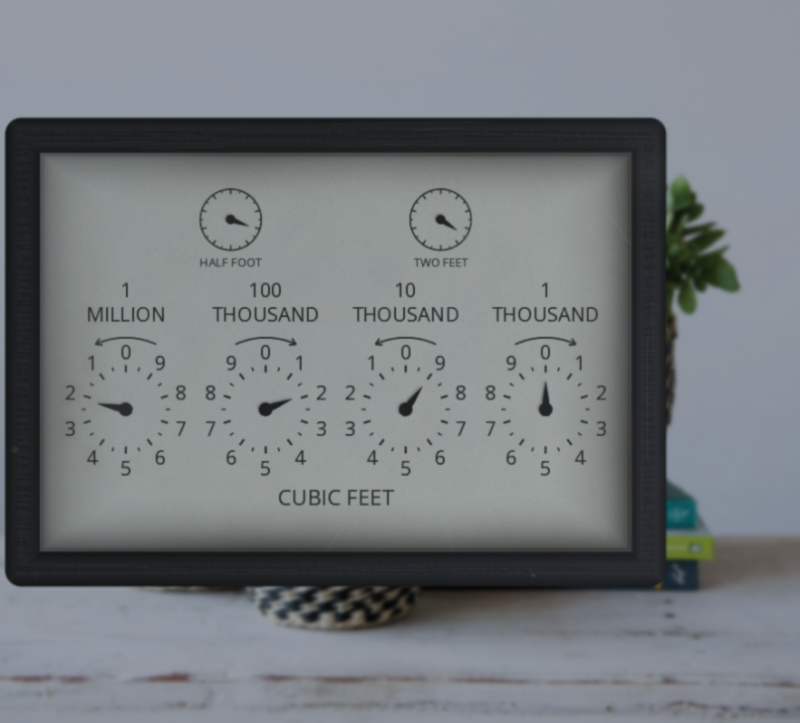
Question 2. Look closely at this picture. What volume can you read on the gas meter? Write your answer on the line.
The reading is 219000 ft³
